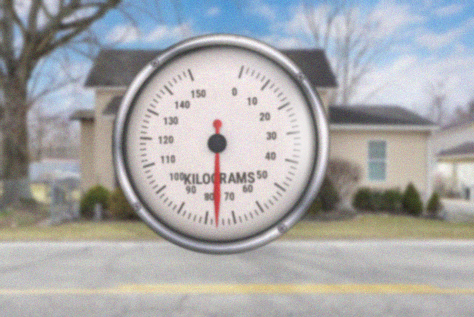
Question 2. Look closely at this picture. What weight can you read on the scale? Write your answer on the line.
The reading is 76 kg
